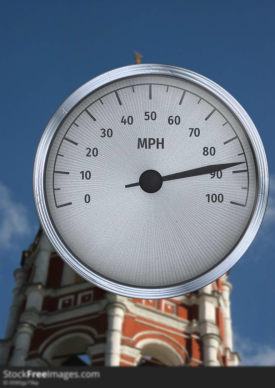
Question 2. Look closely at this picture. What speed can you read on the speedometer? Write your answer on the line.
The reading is 87.5 mph
